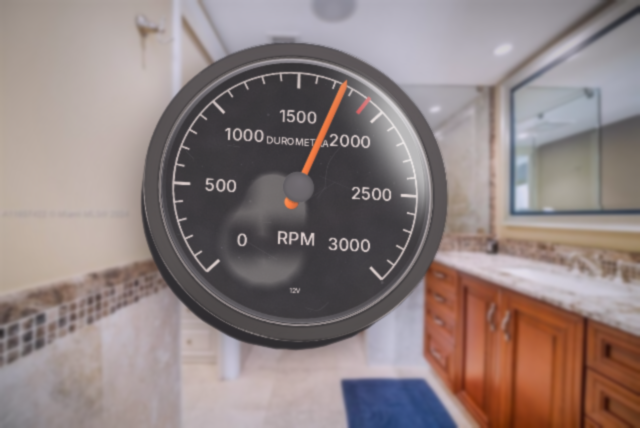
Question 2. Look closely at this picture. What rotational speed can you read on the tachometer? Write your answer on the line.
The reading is 1750 rpm
